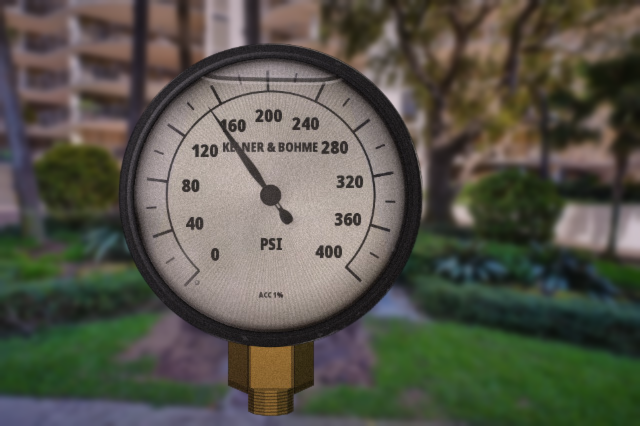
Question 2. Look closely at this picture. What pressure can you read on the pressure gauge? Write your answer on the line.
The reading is 150 psi
